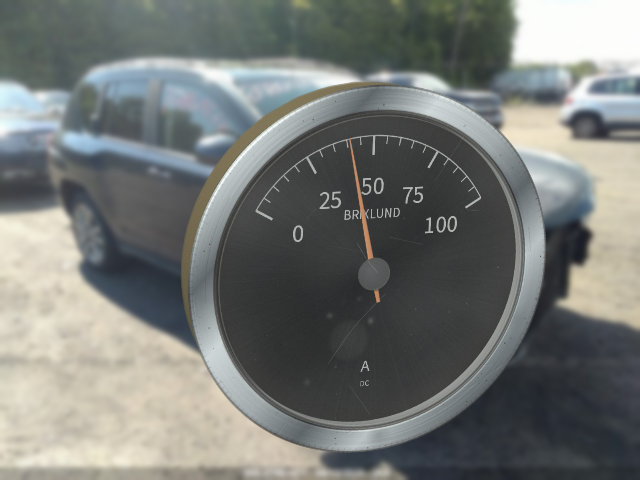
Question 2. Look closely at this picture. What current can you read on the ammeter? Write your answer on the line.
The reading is 40 A
